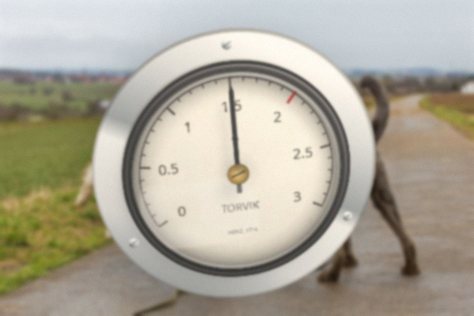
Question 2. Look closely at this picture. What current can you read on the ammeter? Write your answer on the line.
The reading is 1.5 A
